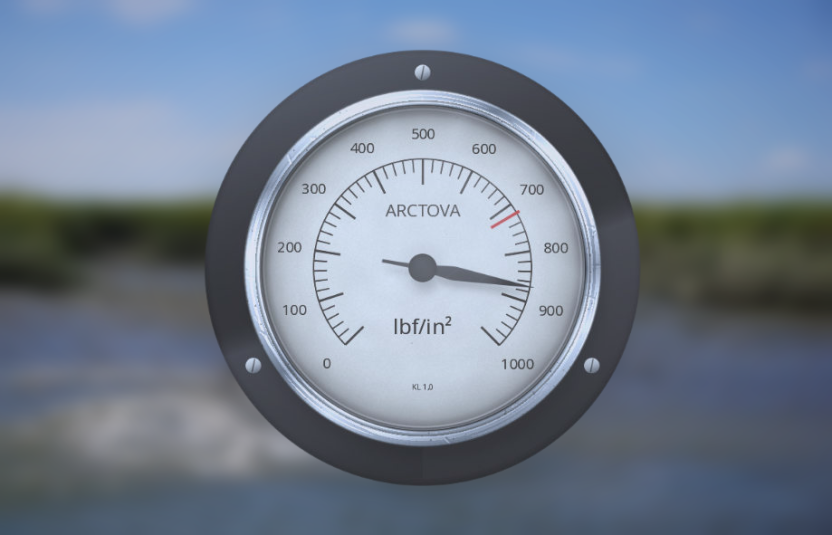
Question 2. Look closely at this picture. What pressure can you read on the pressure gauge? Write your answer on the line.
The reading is 870 psi
